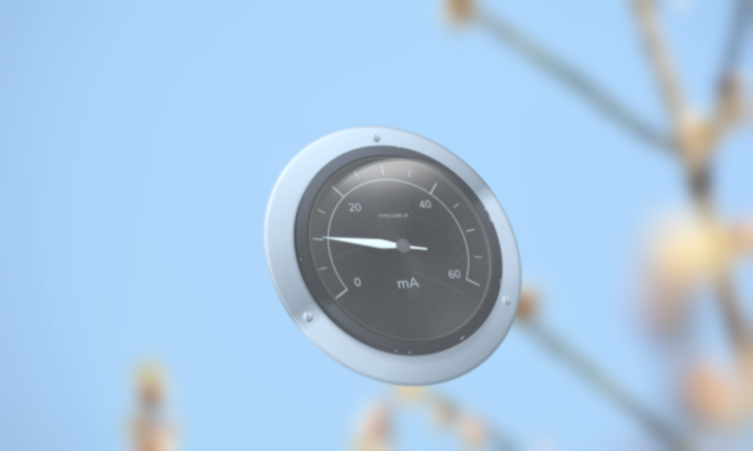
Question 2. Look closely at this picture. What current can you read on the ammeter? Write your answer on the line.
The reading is 10 mA
